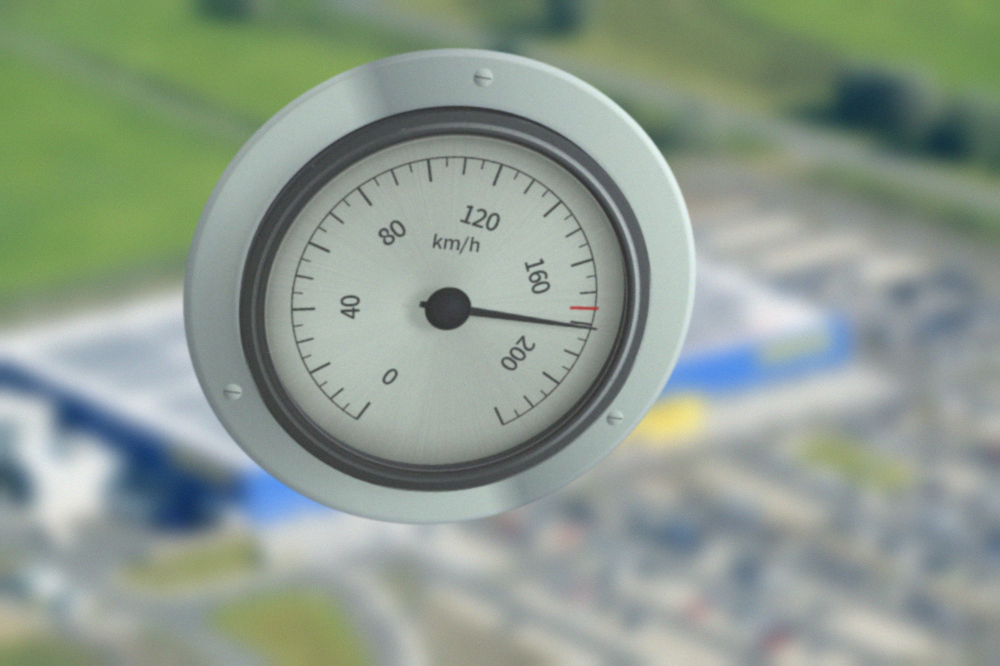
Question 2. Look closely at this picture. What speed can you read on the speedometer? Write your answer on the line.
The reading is 180 km/h
